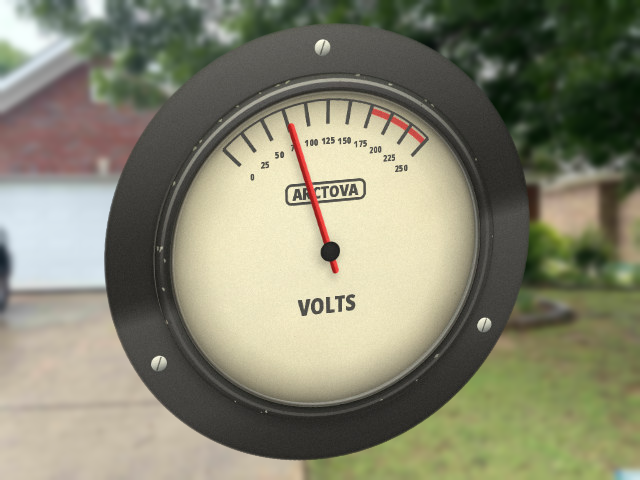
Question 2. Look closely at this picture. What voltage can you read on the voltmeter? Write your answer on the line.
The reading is 75 V
